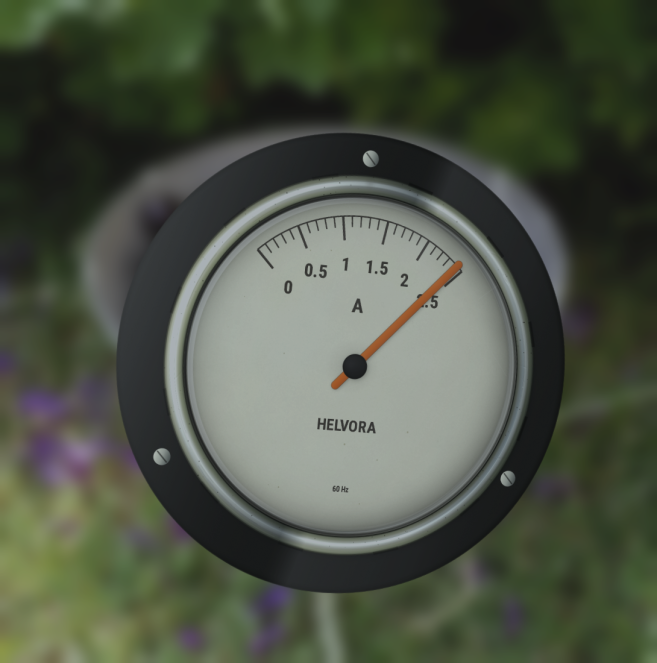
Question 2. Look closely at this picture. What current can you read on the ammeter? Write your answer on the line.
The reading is 2.4 A
